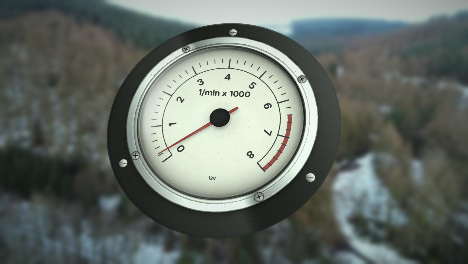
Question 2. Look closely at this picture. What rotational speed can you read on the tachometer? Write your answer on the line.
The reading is 200 rpm
